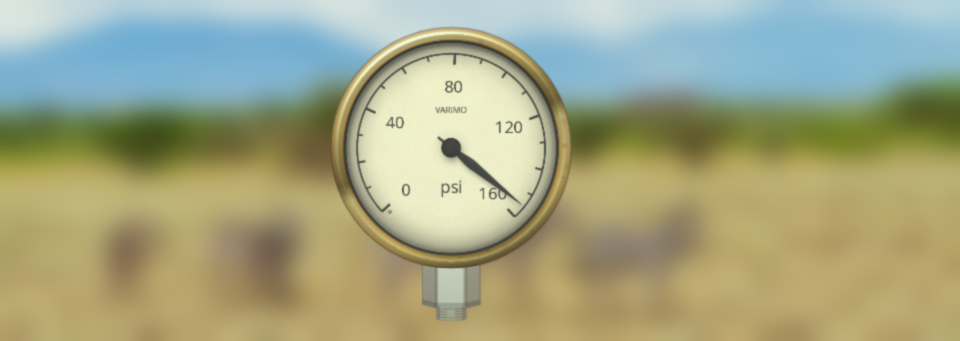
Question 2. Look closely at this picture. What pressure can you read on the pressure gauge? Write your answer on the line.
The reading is 155 psi
